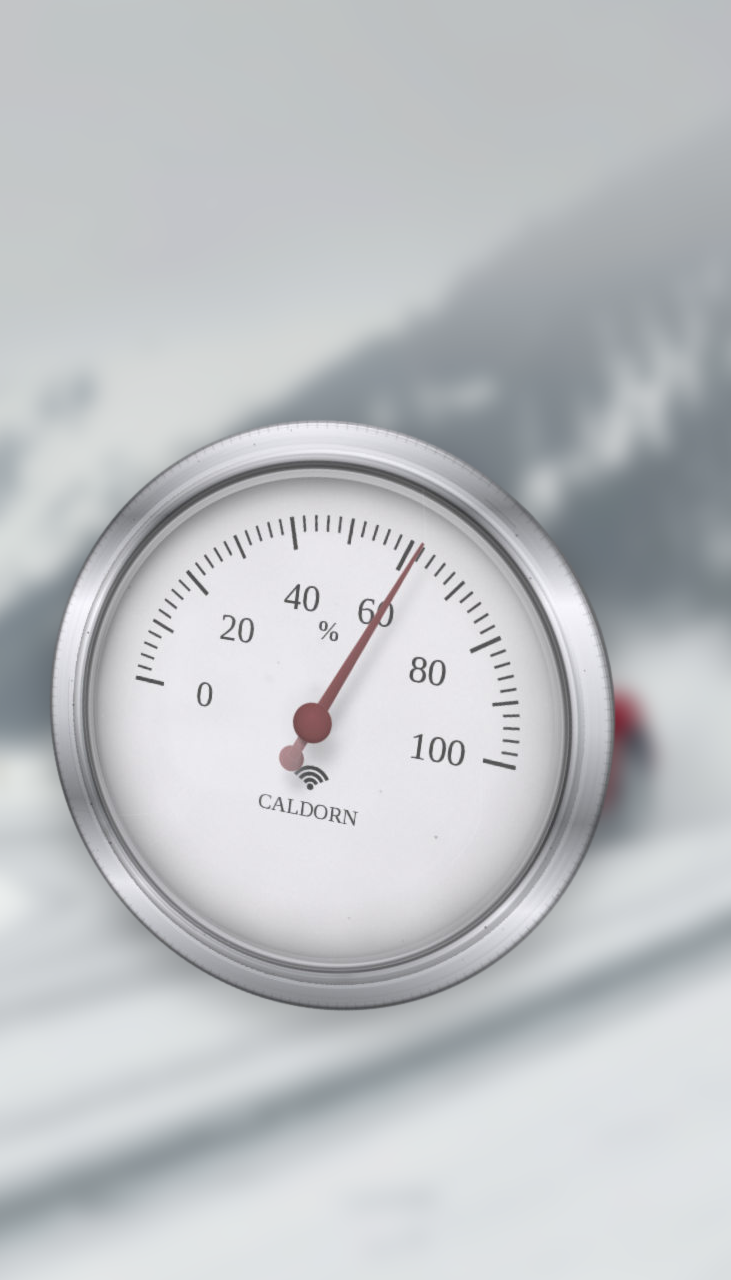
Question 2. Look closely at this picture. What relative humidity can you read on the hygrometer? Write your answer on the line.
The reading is 62 %
